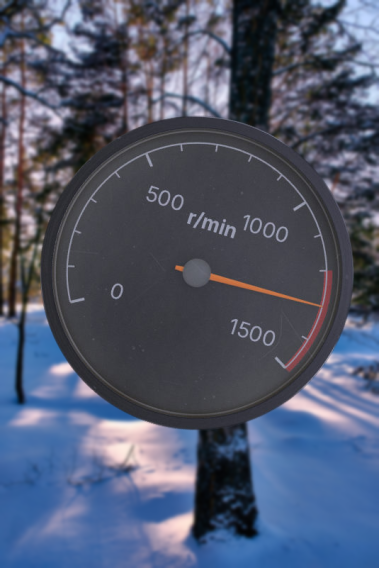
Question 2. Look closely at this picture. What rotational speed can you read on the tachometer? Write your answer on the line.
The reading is 1300 rpm
